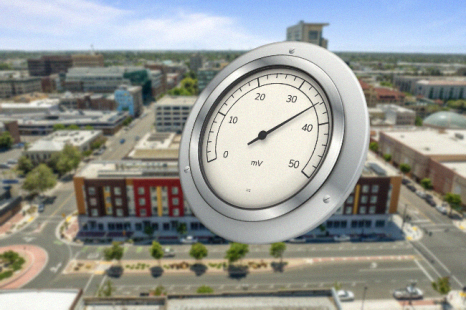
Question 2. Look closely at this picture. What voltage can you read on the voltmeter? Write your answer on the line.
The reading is 36 mV
